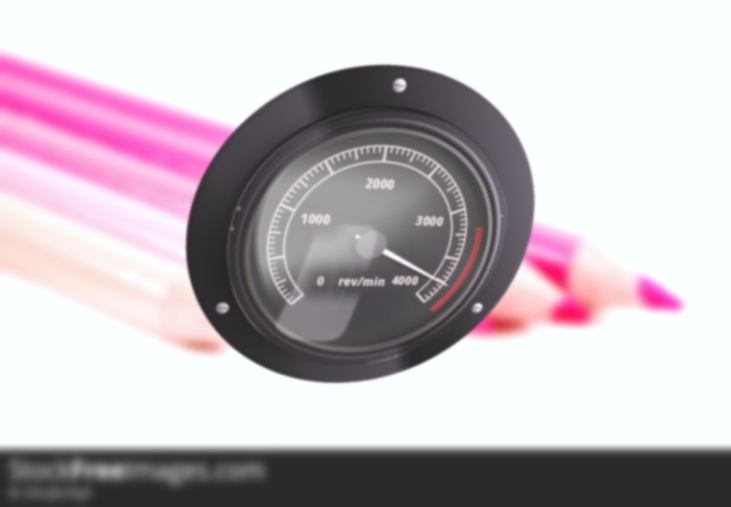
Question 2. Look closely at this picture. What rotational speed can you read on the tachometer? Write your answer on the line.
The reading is 3750 rpm
